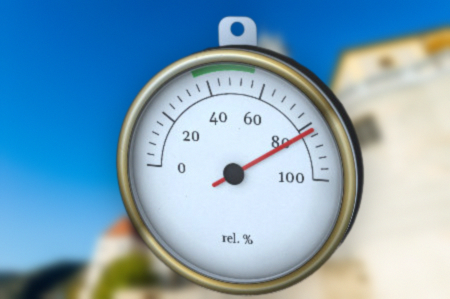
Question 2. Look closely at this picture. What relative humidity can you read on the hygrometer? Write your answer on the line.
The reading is 82 %
